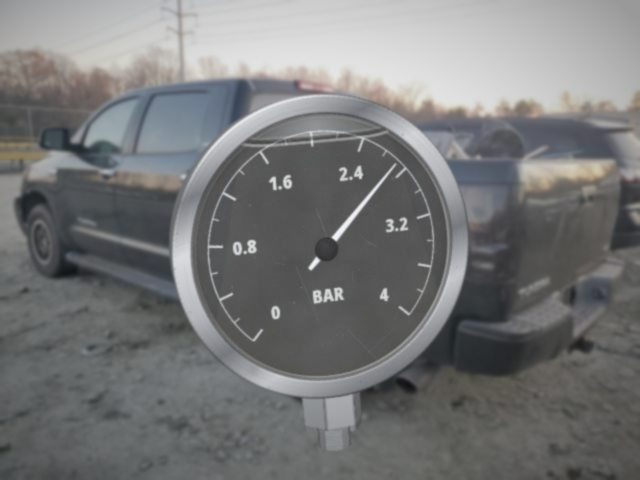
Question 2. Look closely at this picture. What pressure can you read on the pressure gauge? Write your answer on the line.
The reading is 2.7 bar
